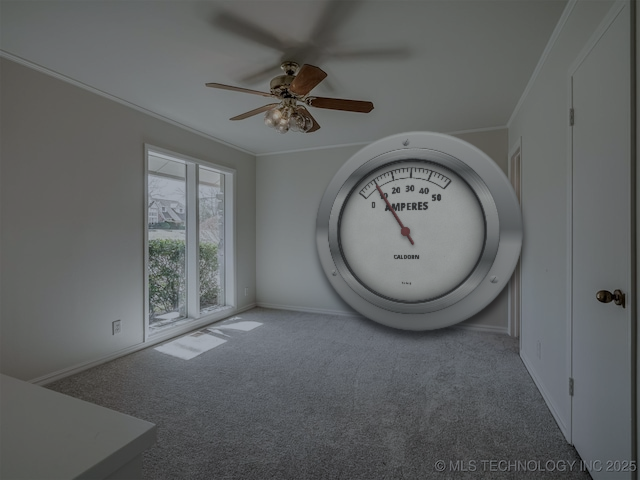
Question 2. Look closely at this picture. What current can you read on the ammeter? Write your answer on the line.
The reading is 10 A
